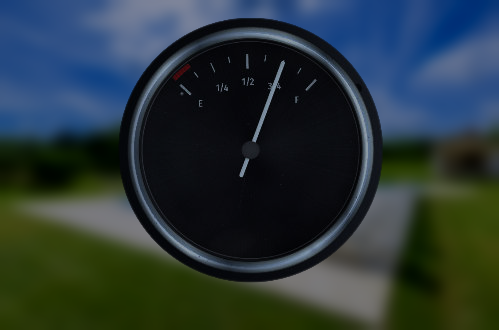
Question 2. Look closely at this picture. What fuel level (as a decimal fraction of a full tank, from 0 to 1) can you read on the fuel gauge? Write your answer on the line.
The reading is 0.75
